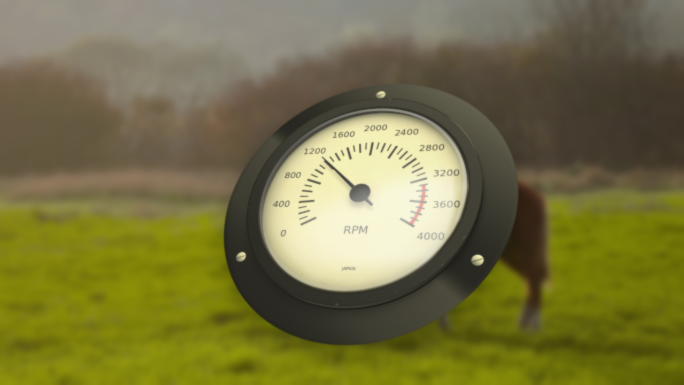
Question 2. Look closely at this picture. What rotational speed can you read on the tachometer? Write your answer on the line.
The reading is 1200 rpm
